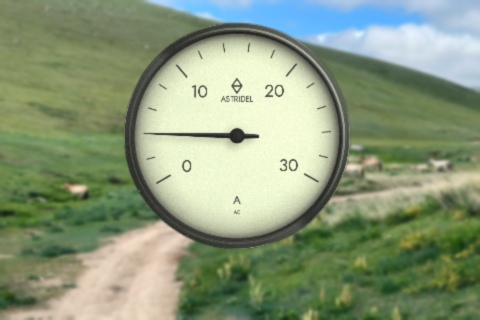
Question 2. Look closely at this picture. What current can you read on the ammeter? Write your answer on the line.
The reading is 4 A
